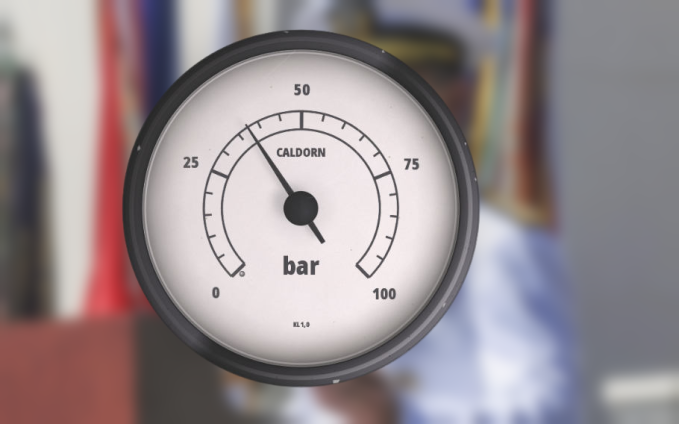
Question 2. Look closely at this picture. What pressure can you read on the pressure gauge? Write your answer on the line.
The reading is 37.5 bar
